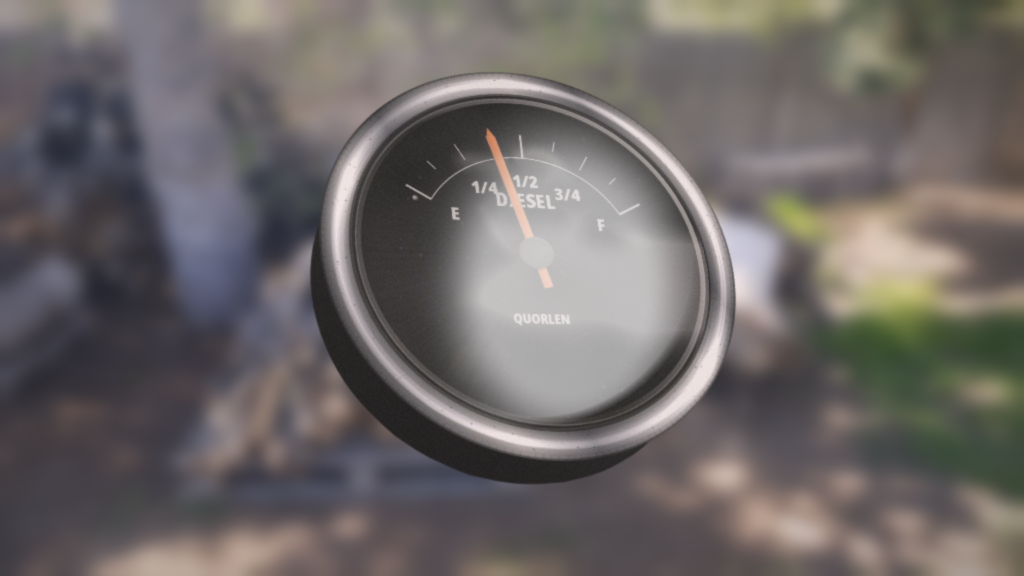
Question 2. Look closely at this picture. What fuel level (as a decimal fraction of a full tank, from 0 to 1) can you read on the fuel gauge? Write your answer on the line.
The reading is 0.375
